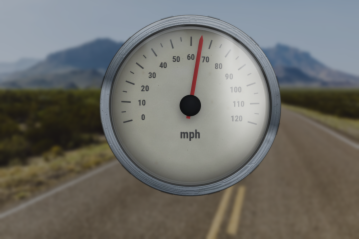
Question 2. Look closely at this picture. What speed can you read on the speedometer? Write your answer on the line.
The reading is 65 mph
